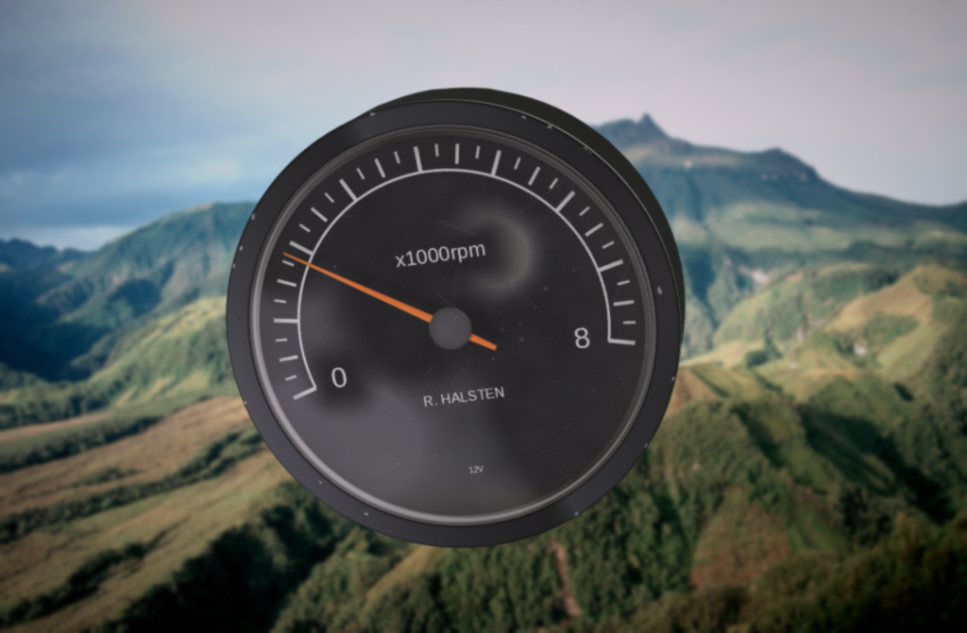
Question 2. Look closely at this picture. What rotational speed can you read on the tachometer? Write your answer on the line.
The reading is 1875 rpm
